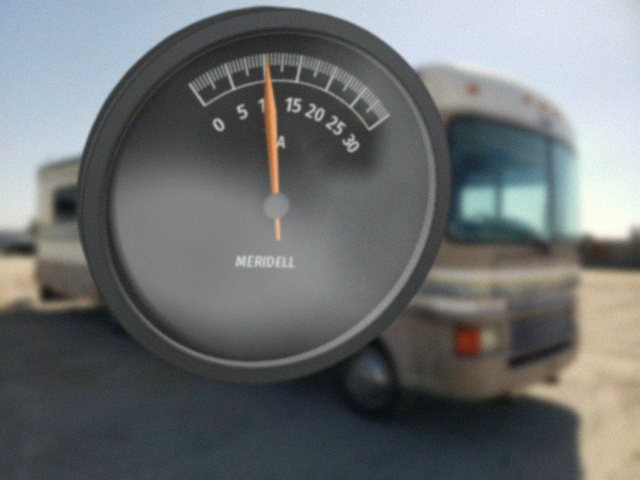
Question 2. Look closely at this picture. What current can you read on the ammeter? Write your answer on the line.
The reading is 10 A
